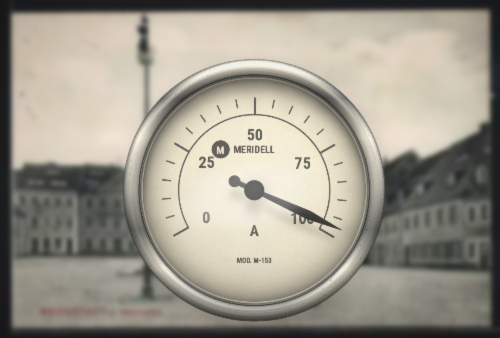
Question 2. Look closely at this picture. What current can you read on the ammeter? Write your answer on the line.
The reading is 97.5 A
